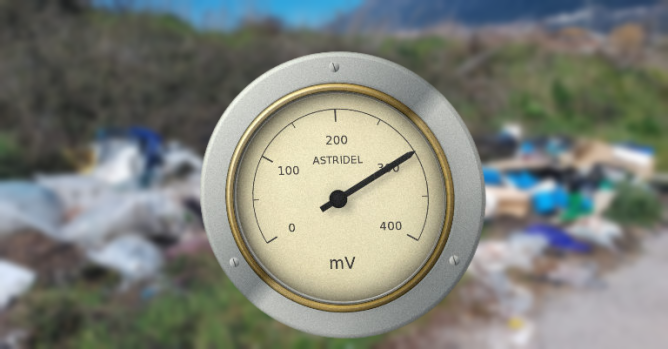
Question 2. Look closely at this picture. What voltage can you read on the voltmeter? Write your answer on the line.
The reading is 300 mV
